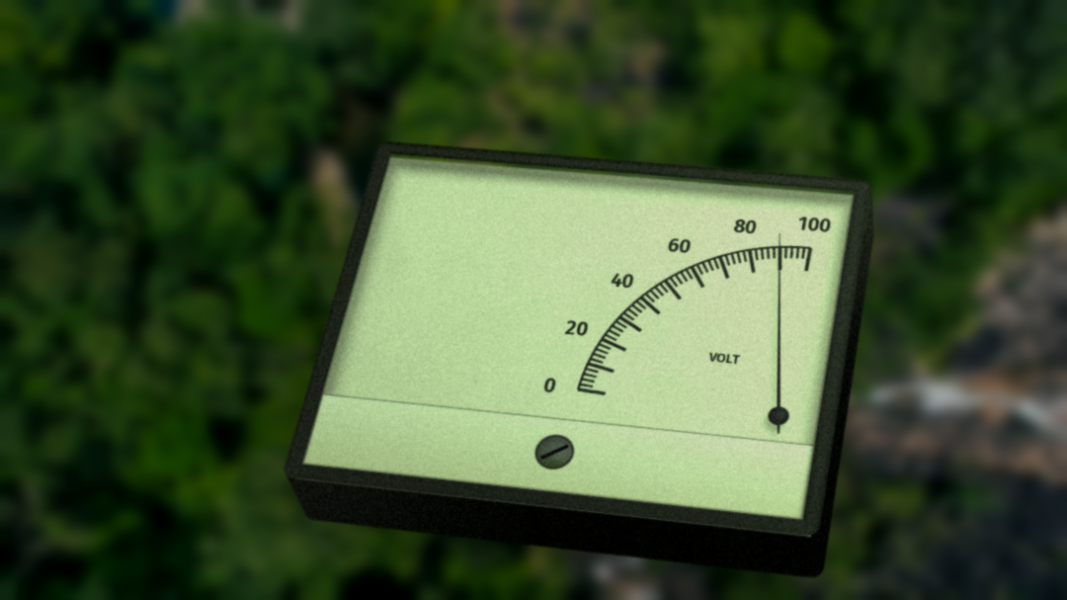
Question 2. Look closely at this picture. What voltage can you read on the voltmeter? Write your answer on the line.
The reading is 90 V
